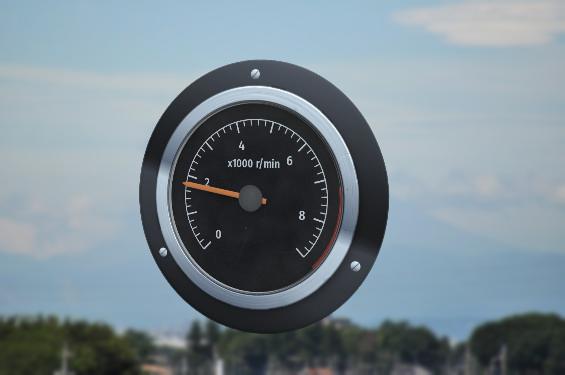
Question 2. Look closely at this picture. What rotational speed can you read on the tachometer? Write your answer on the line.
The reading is 1800 rpm
